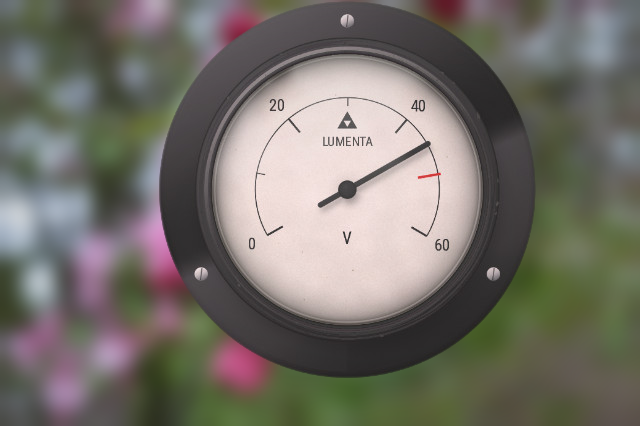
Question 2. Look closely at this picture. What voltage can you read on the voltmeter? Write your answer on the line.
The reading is 45 V
